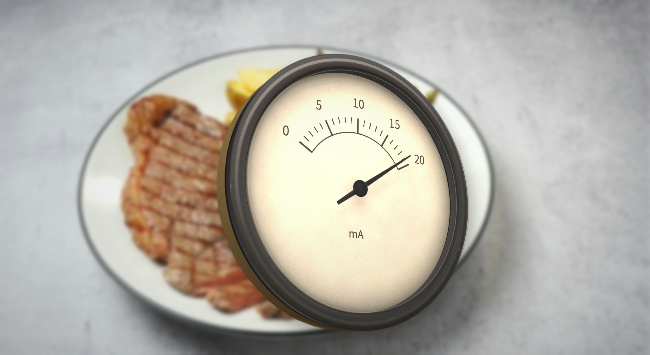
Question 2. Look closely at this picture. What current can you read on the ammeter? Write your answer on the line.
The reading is 19 mA
